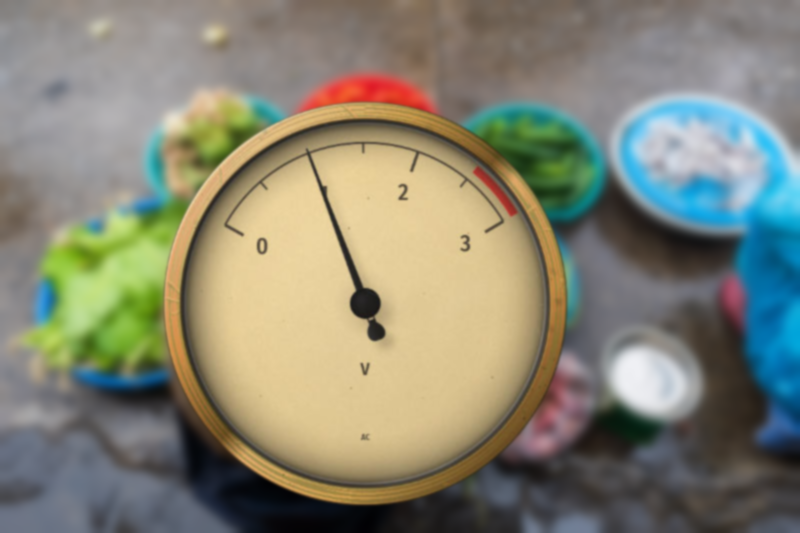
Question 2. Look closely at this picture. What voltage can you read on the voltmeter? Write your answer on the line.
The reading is 1 V
